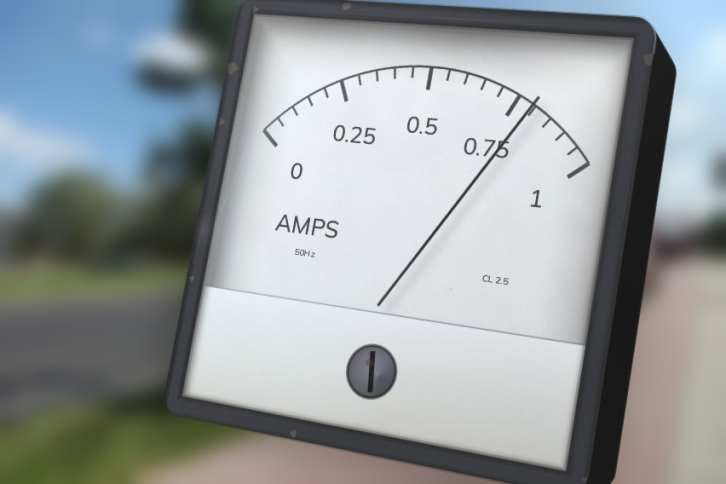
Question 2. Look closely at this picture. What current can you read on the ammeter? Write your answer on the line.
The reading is 0.8 A
